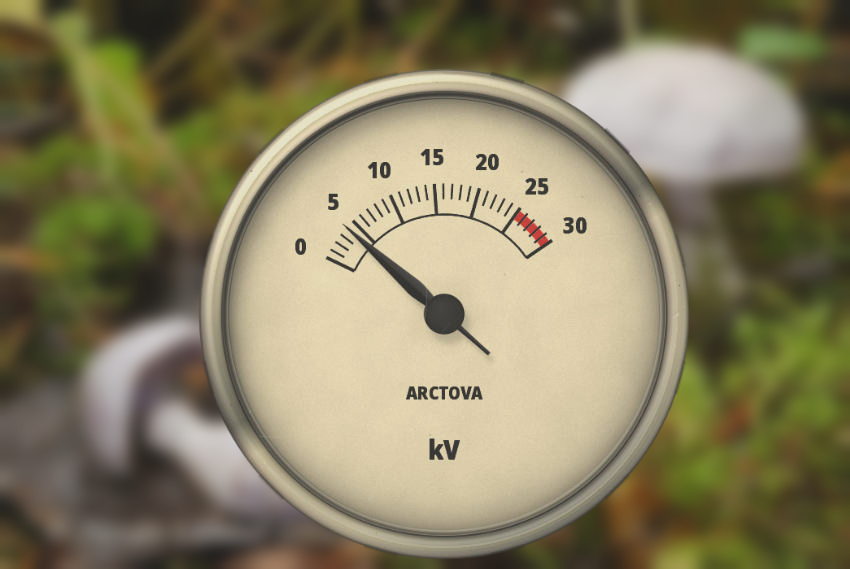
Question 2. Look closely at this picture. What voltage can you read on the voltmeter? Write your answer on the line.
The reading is 4 kV
